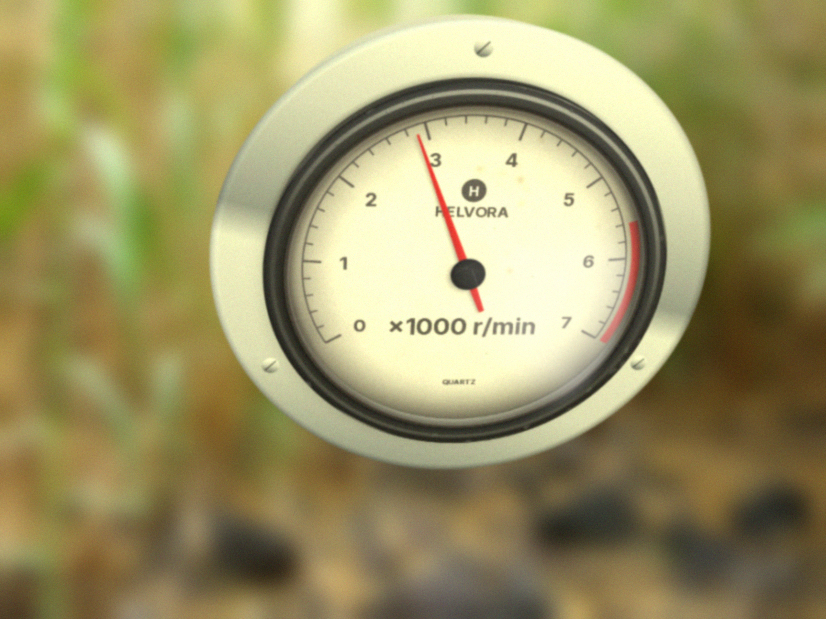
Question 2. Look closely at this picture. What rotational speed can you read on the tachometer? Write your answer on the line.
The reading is 2900 rpm
